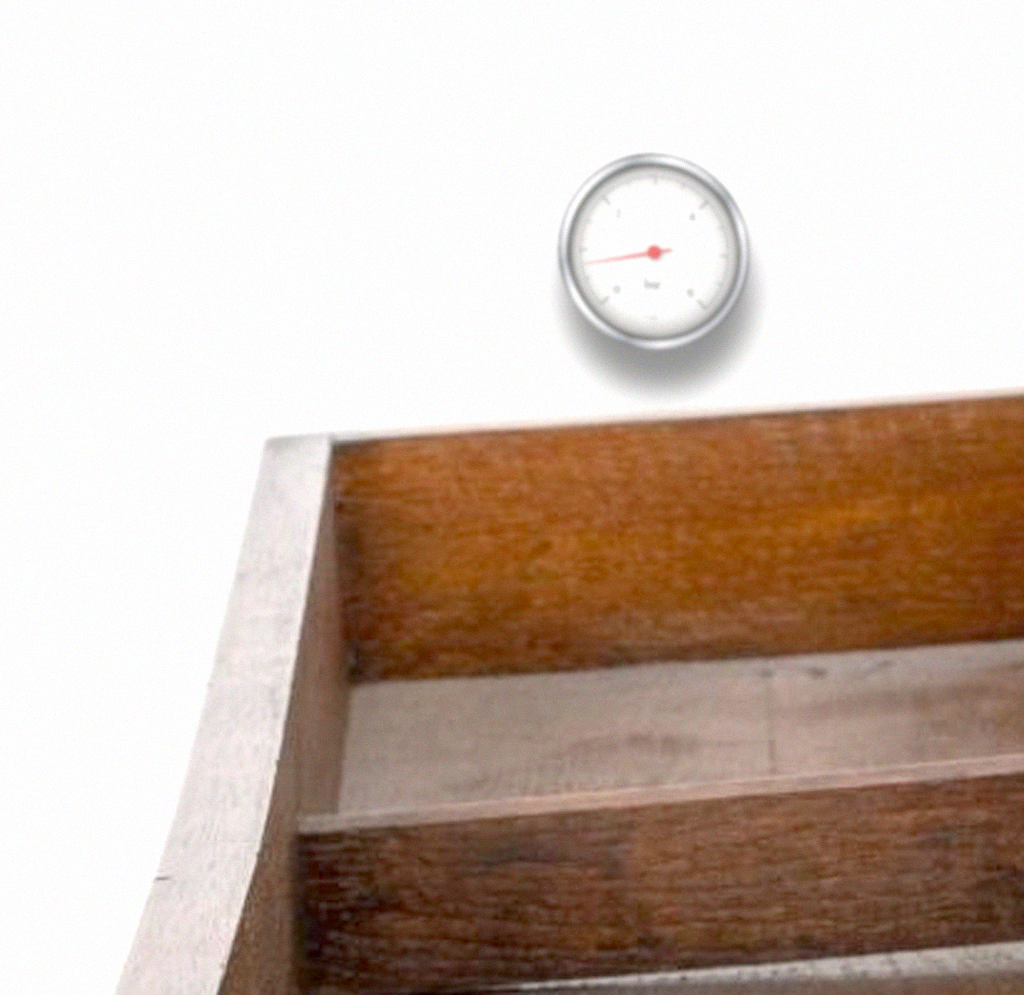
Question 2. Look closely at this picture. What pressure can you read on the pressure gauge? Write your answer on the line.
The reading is 0.75 bar
